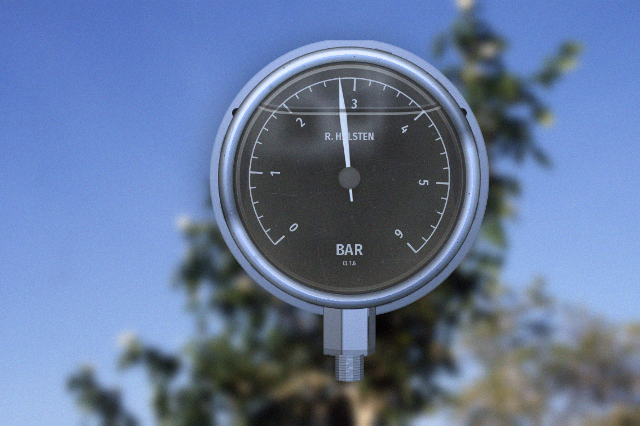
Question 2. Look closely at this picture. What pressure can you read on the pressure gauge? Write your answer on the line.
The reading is 2.8 bar
